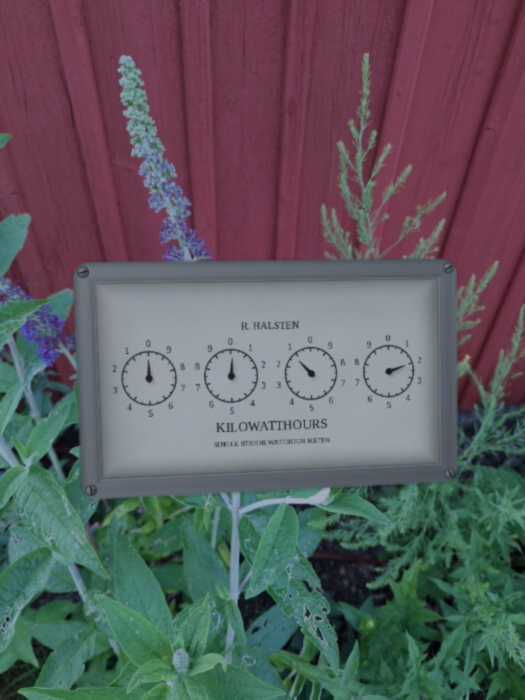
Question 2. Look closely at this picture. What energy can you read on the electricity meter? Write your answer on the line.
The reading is 12 kWh
